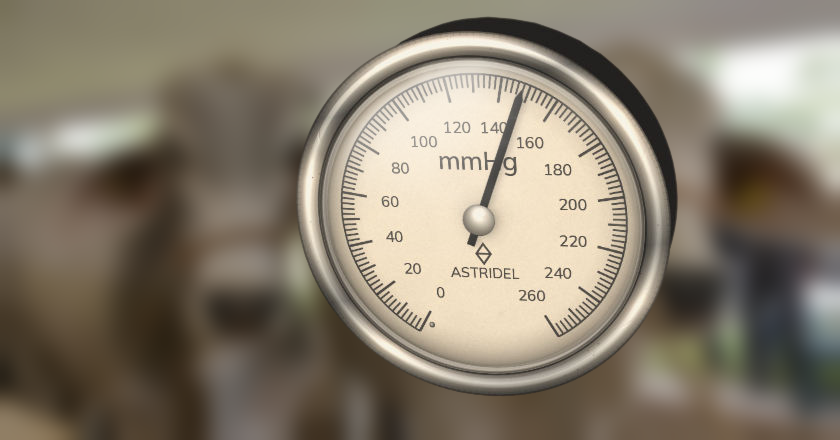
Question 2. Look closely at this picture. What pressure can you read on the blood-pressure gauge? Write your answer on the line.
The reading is 148 mmHg
